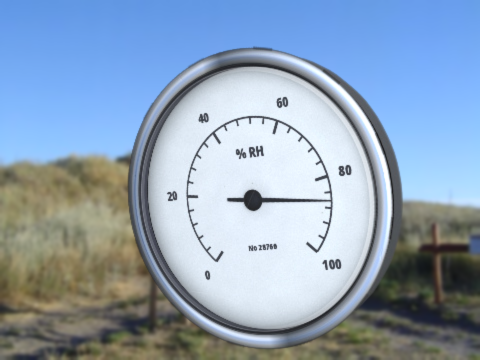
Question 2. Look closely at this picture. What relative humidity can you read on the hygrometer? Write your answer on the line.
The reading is 86 %
